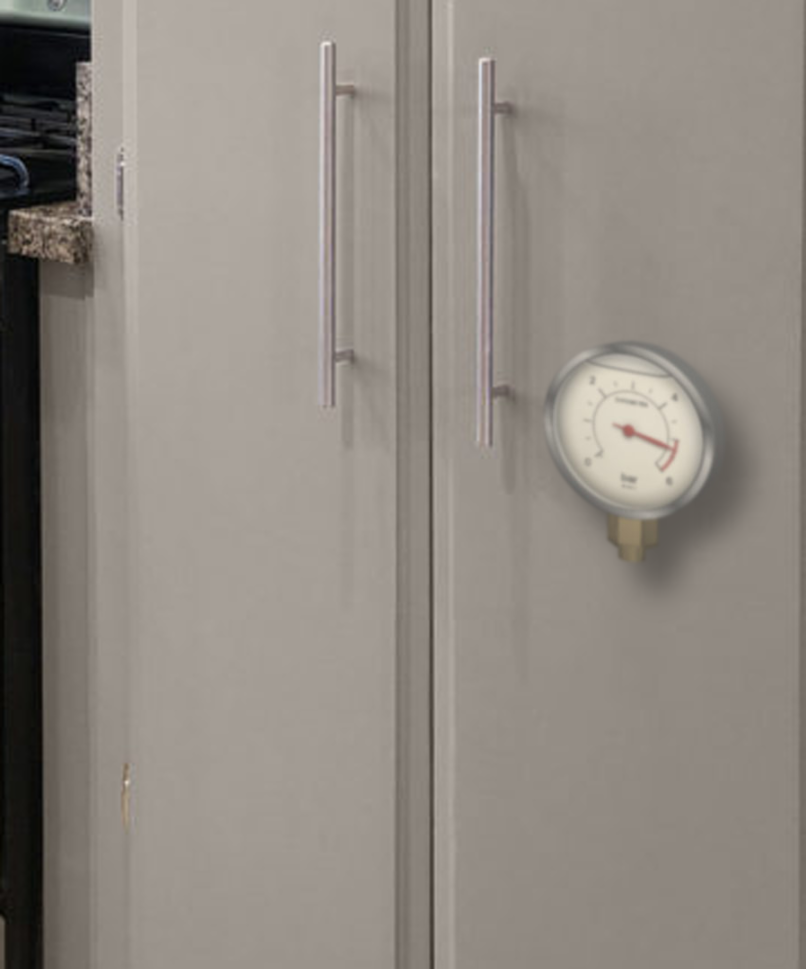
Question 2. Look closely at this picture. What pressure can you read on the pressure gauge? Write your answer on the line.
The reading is 5.25 bar
